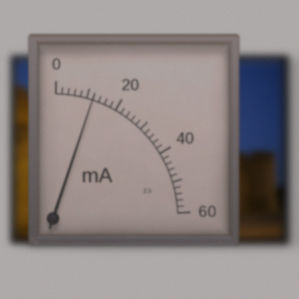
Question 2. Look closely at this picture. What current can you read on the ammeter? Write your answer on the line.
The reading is 12 mA
